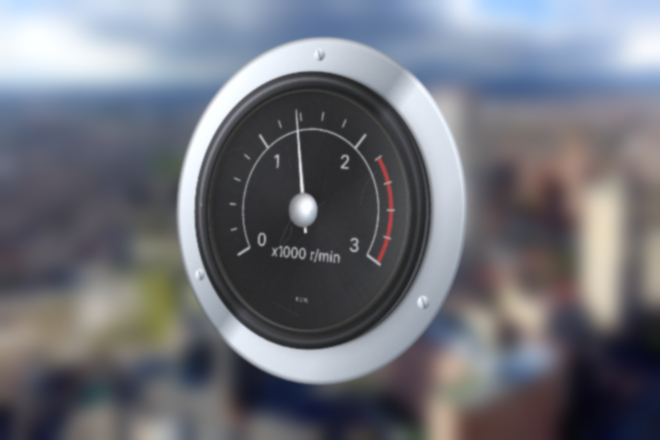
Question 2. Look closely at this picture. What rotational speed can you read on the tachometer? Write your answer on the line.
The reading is 1400 rpm
